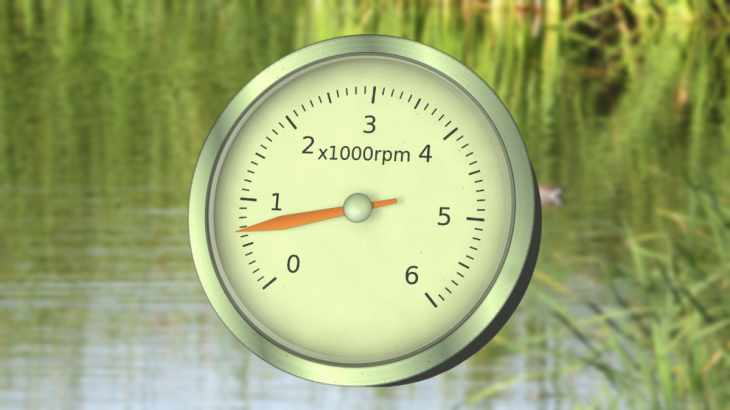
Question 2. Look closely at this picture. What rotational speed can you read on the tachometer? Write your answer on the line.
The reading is 650 rpm
